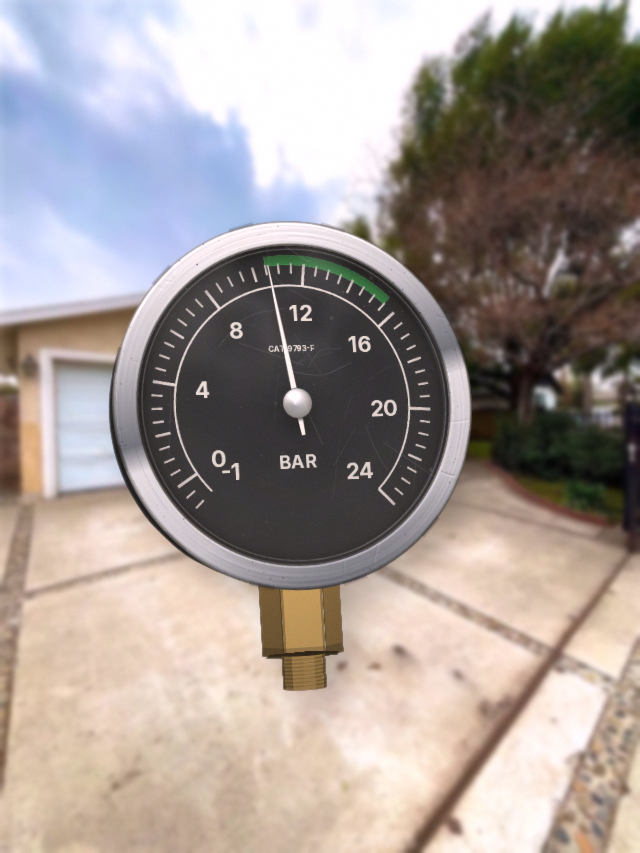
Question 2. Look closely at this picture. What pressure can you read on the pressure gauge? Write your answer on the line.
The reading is 10.5 bar
